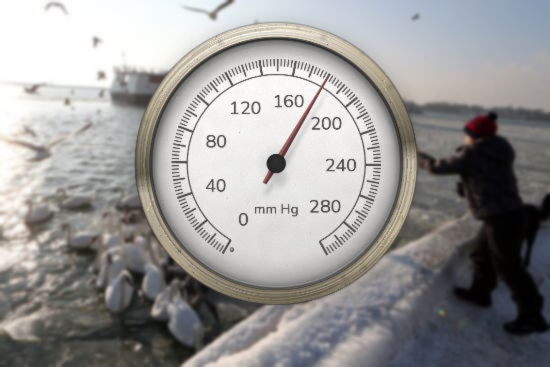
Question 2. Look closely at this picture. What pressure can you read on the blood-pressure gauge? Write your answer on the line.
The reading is 180 mmHg
